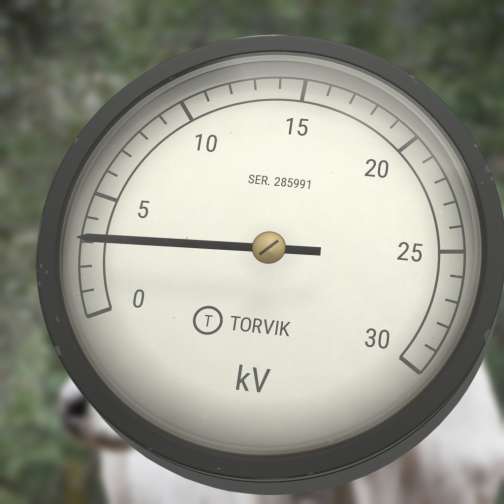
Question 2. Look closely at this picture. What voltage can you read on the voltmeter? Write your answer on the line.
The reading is 3 kV
